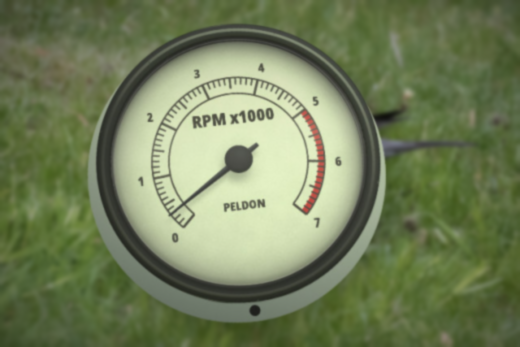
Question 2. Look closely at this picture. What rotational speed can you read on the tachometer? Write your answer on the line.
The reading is 300 rpm
